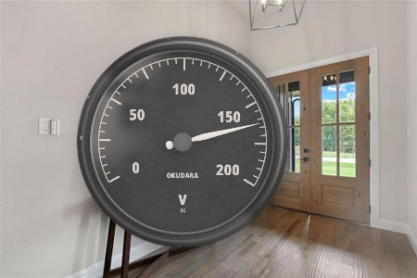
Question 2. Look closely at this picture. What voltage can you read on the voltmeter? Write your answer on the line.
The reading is 162.5 V
